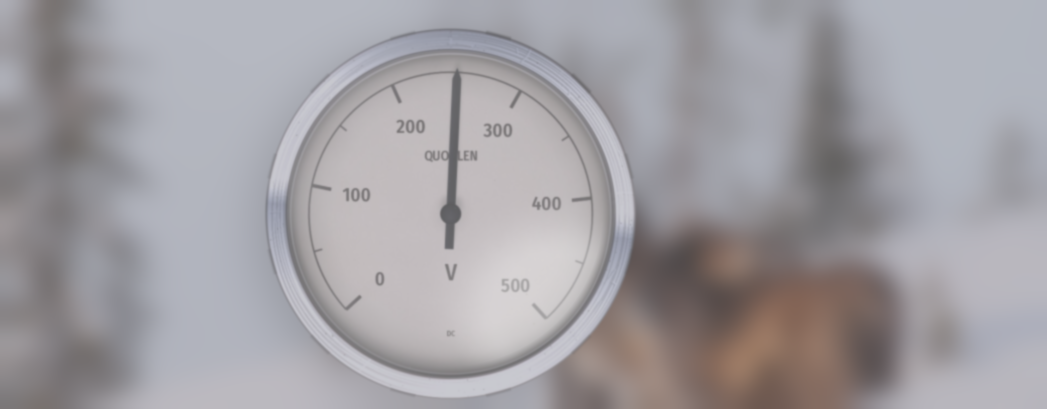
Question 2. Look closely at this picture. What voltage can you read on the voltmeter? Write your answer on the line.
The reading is 250 V
